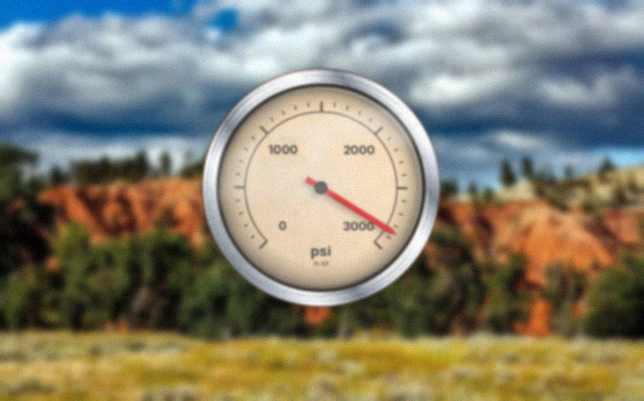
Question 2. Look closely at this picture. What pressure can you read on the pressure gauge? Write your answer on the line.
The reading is 2850 psi
